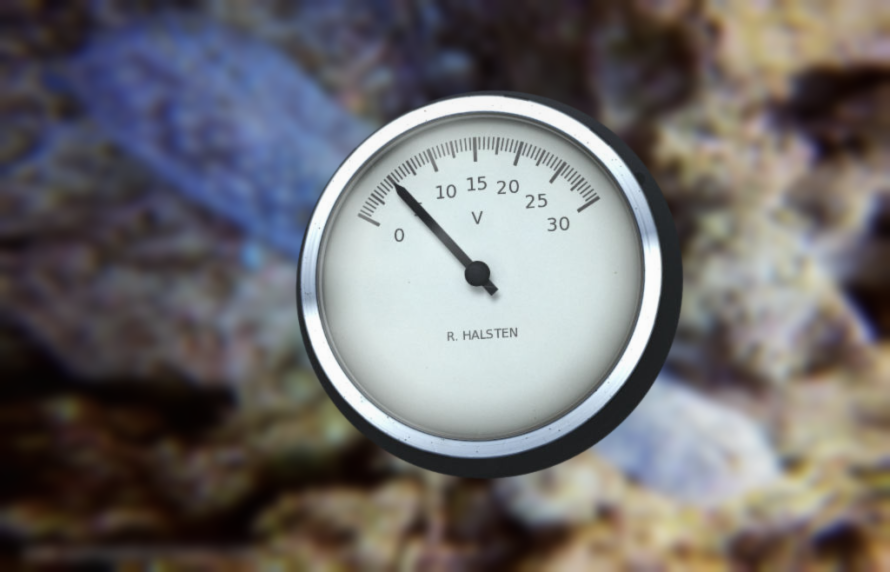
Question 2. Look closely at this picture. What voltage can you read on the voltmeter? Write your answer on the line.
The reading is 5 V
